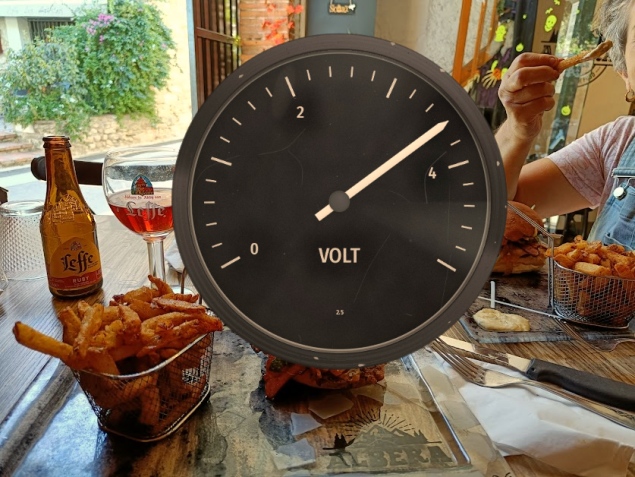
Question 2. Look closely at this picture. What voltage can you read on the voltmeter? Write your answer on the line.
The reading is 3.6 V
